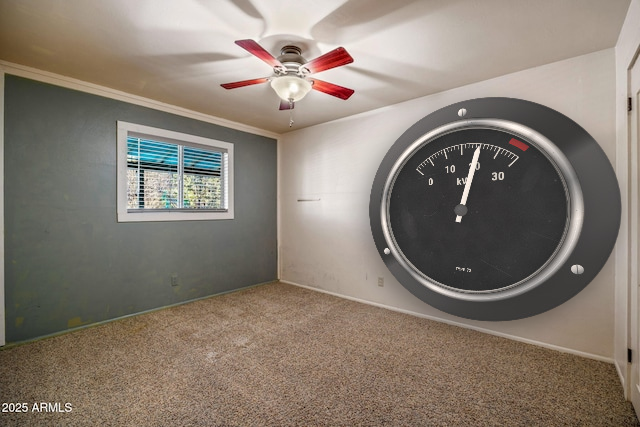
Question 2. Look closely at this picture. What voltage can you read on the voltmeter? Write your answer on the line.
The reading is 20 kV
